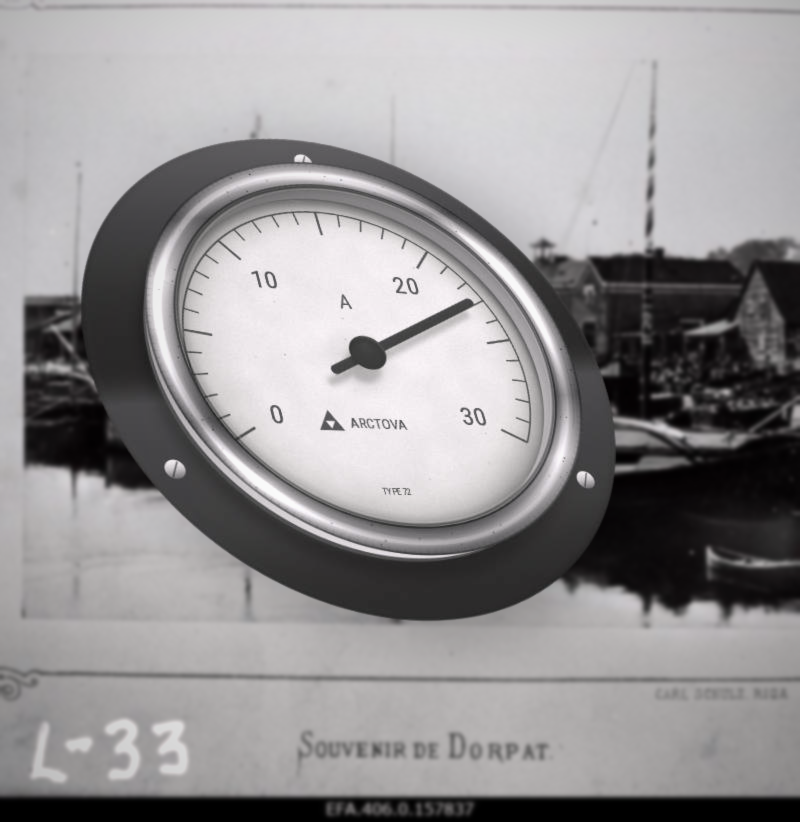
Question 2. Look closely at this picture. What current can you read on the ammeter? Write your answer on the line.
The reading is 23 A
